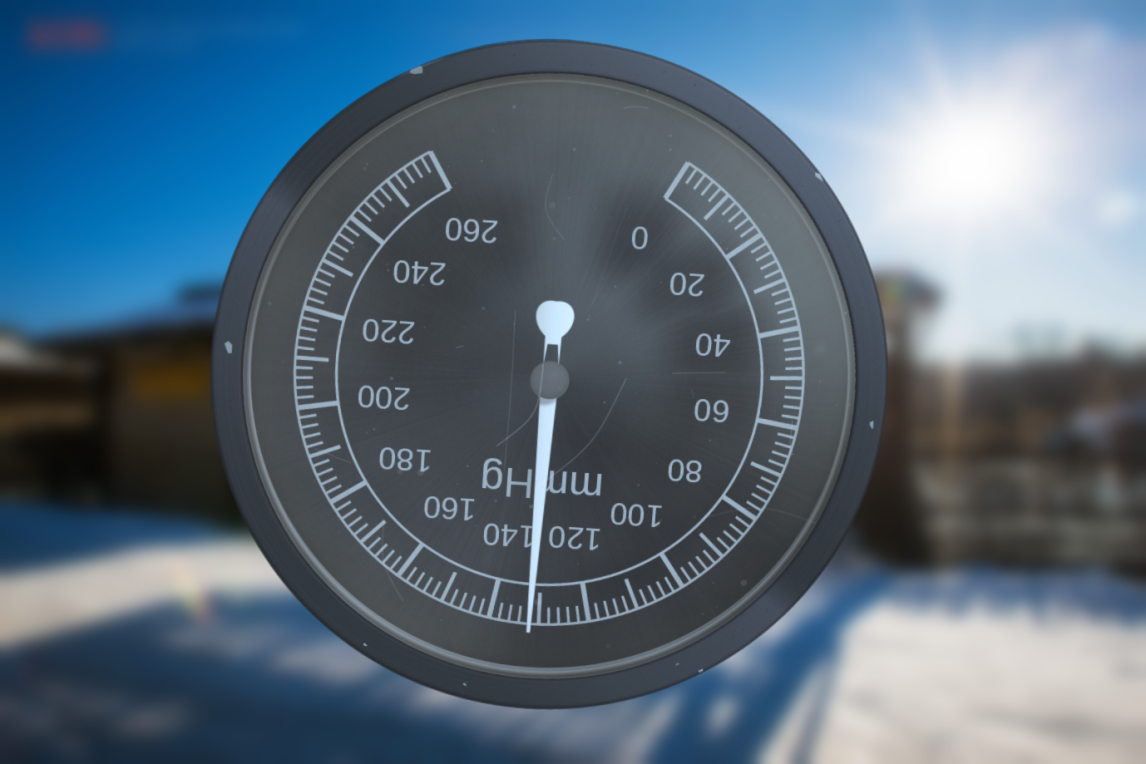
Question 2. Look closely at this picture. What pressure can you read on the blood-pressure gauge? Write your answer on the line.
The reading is 132 mmHg
